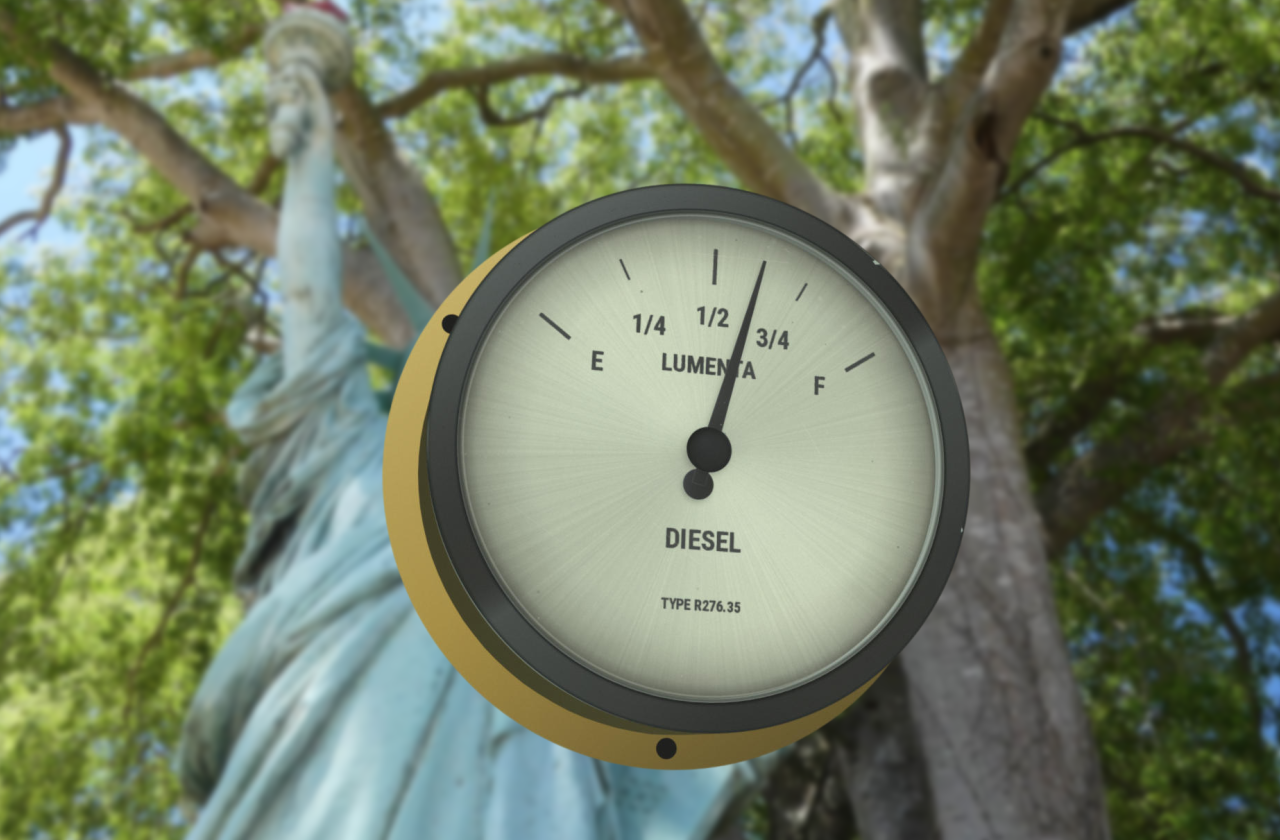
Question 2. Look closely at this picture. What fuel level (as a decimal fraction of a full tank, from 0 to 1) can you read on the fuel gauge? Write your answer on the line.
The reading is 0.625
